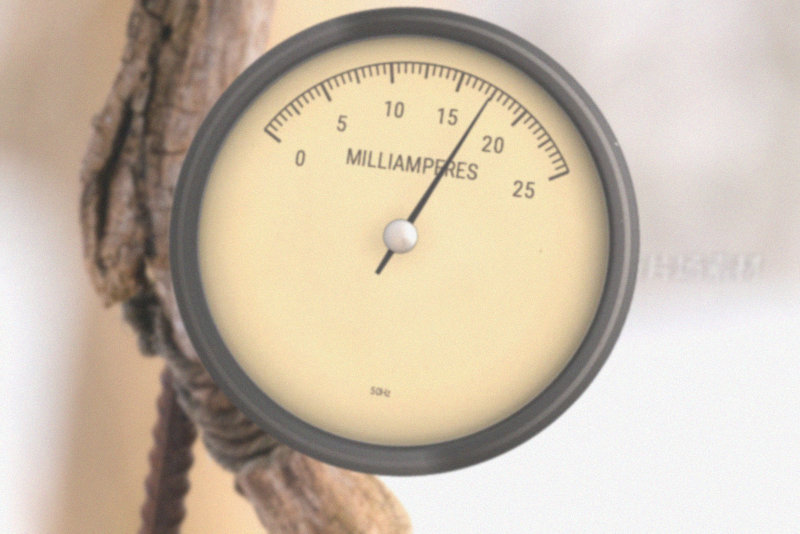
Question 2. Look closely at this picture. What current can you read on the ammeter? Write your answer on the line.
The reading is 17.5 mA
